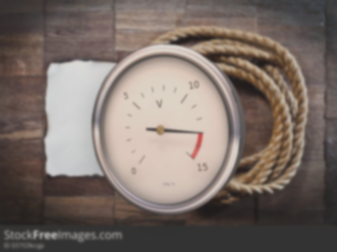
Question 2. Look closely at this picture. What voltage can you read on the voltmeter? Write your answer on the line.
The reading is 13 V
